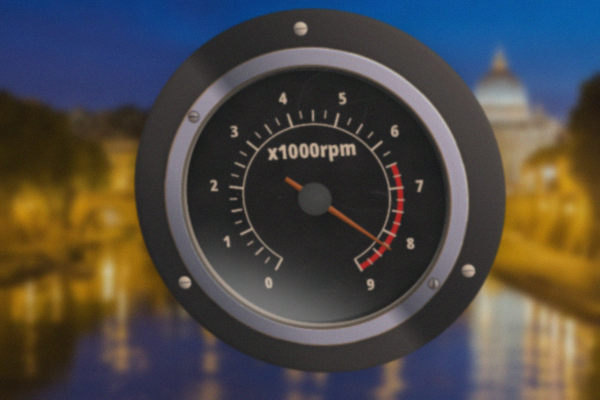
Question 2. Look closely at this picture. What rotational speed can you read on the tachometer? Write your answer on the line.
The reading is 8250 rpm
